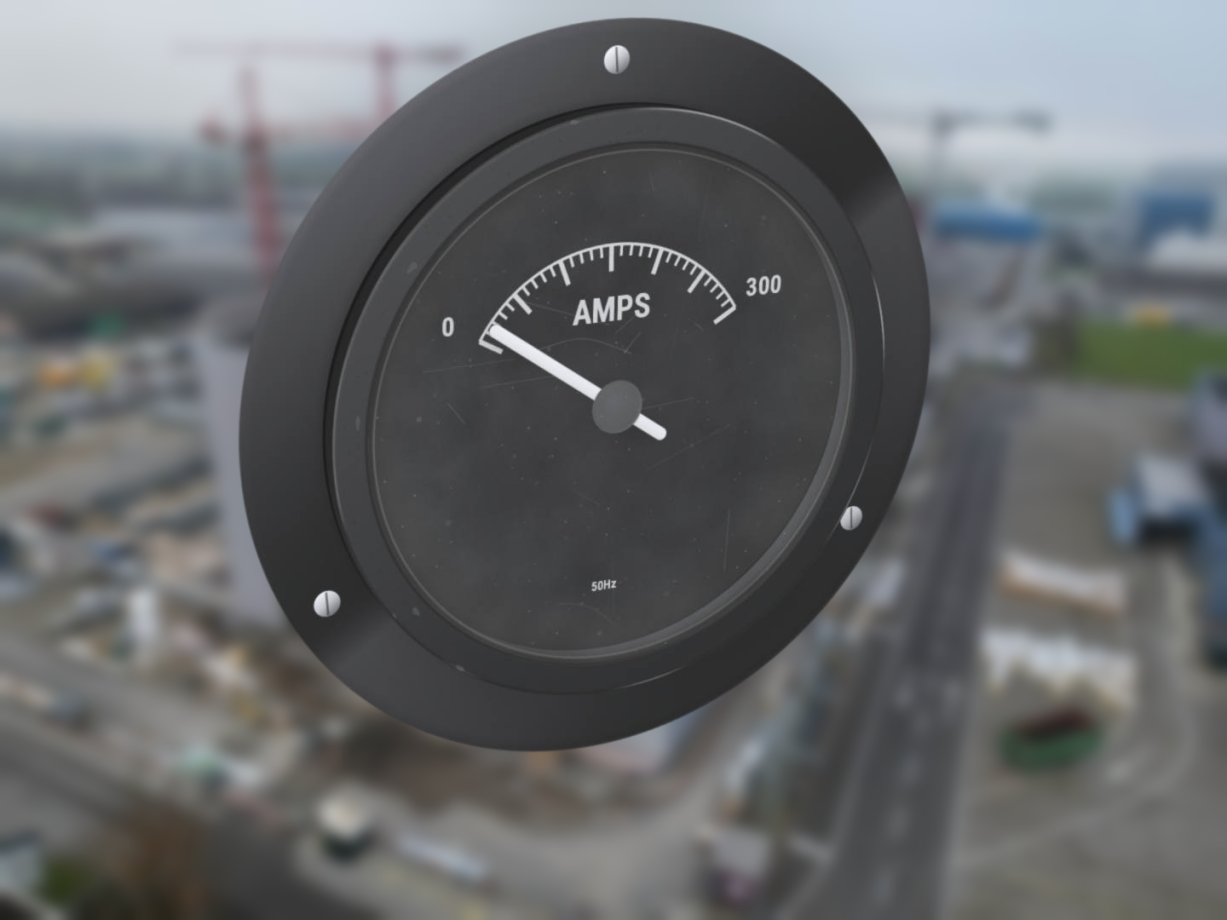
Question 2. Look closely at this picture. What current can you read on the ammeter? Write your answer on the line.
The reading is 15 A
